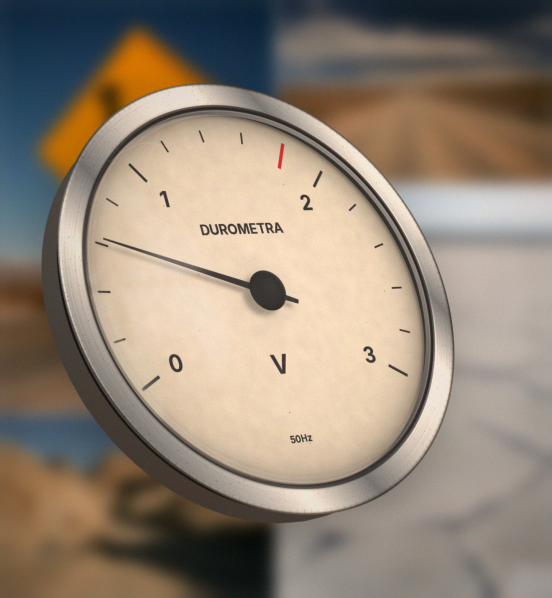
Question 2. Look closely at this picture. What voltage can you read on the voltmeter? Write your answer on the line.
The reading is 0.6 V
